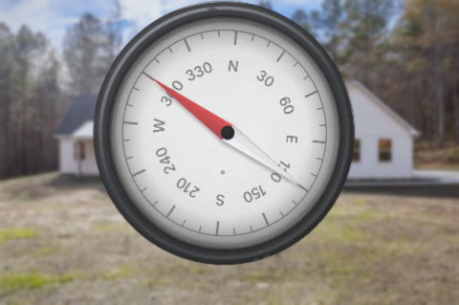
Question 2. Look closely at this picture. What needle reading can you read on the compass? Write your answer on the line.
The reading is 300 °
